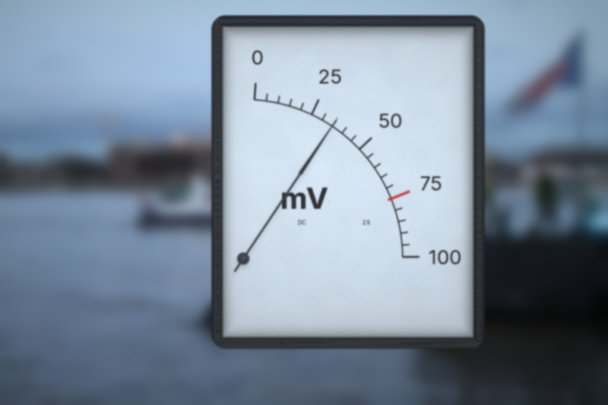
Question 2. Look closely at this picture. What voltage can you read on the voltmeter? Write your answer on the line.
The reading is 35 mV
